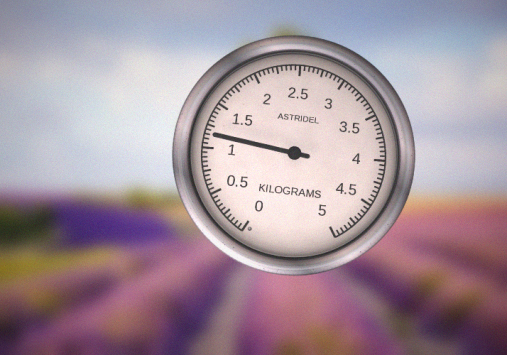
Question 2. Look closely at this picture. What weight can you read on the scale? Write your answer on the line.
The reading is 1.15 kg
